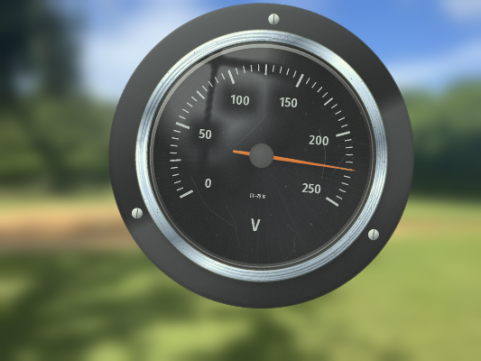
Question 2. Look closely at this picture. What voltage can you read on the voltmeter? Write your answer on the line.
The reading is 225 V
